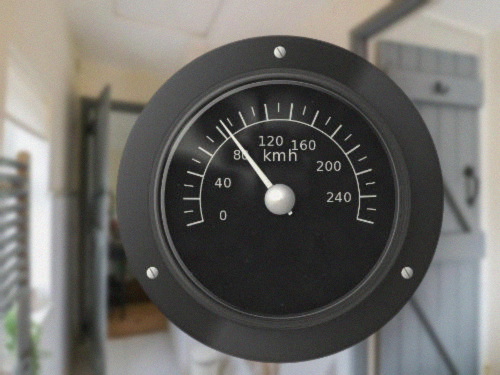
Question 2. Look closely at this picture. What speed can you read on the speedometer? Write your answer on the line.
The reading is 85 km/h
